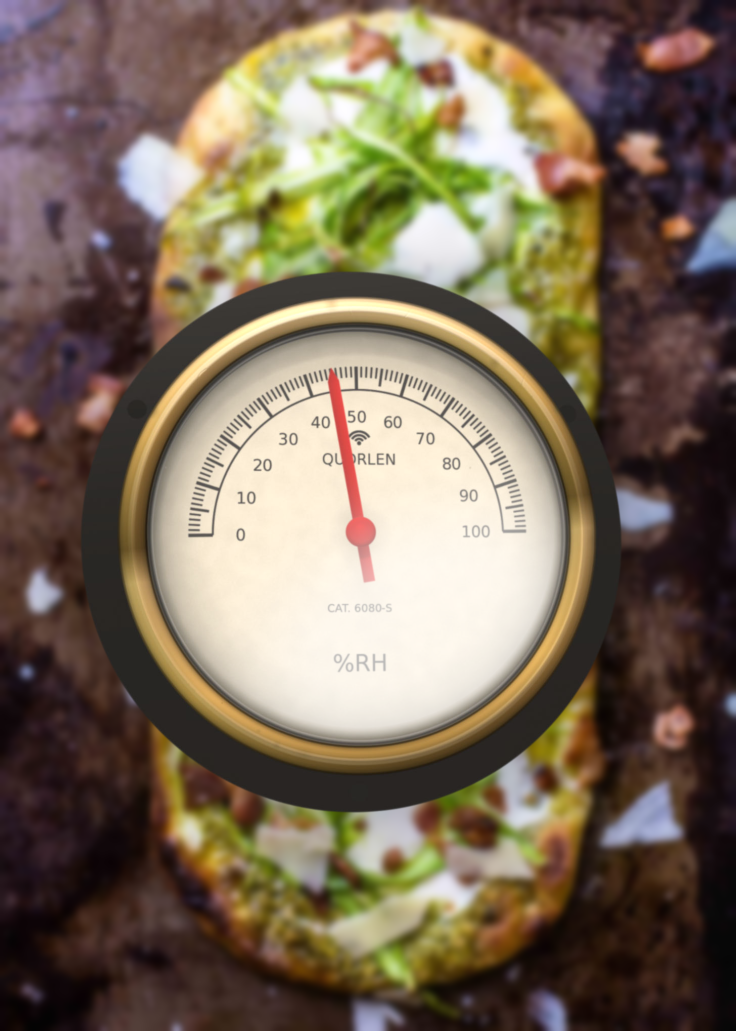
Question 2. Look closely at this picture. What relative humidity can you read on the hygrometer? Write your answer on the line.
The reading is 45 %
